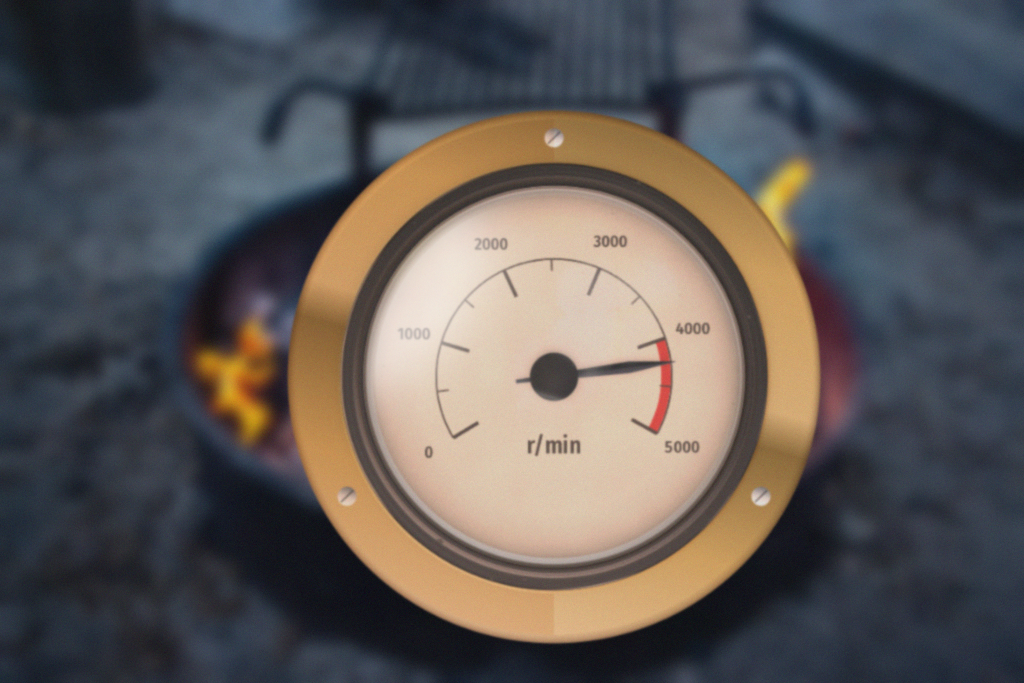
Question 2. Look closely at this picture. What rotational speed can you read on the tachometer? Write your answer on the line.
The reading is 4250 rpm
